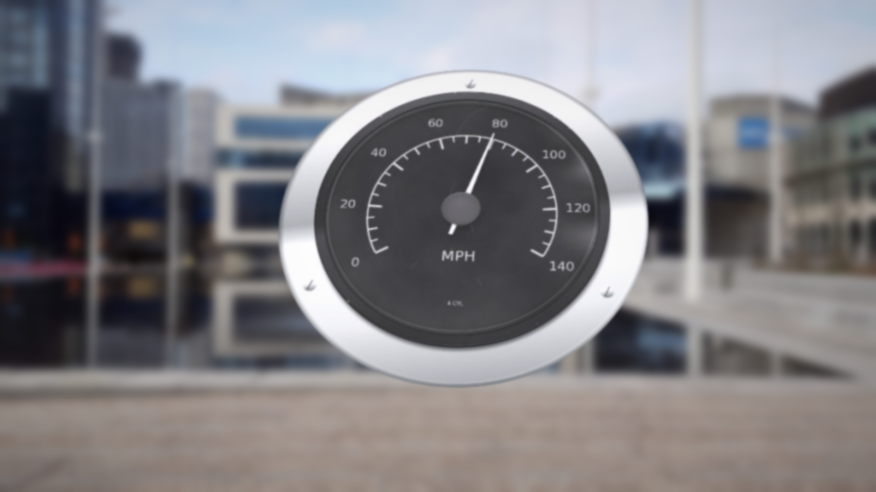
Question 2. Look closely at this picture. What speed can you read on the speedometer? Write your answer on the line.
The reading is 80 mph
